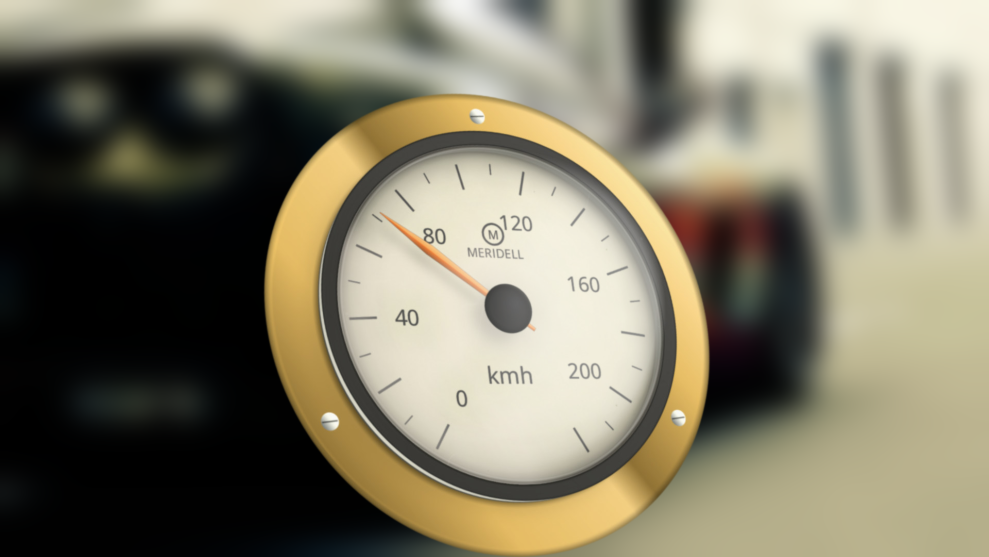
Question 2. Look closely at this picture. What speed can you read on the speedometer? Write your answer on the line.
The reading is 70 km/h
